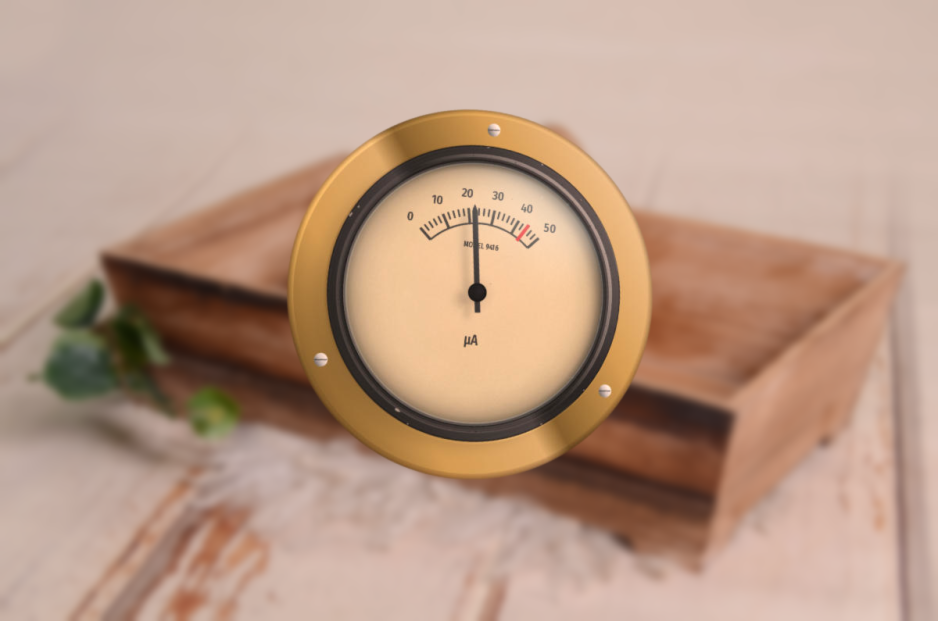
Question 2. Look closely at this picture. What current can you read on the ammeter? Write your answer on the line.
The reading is 22 µA
